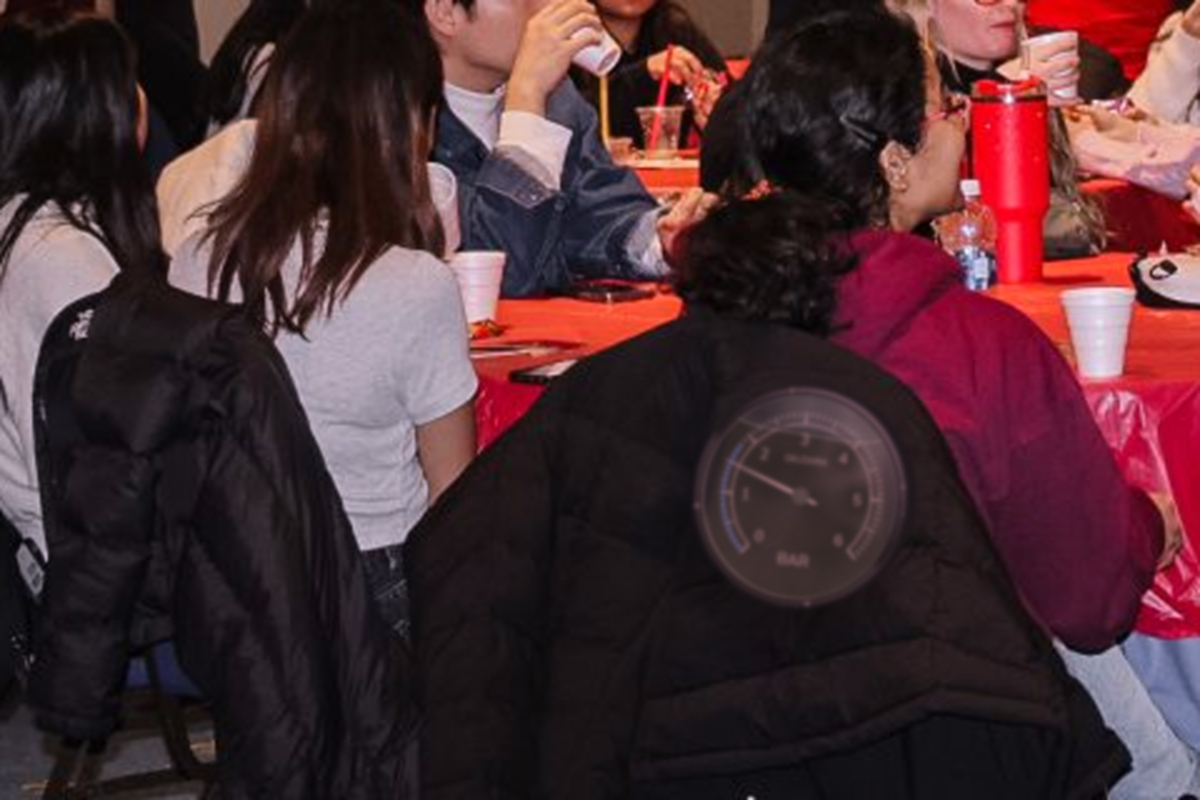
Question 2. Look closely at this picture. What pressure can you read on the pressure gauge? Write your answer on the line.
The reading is 1.5 bar
